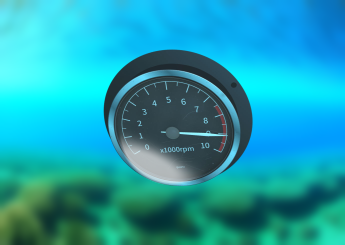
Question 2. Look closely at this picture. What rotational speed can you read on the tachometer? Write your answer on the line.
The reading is 9000 rpm
